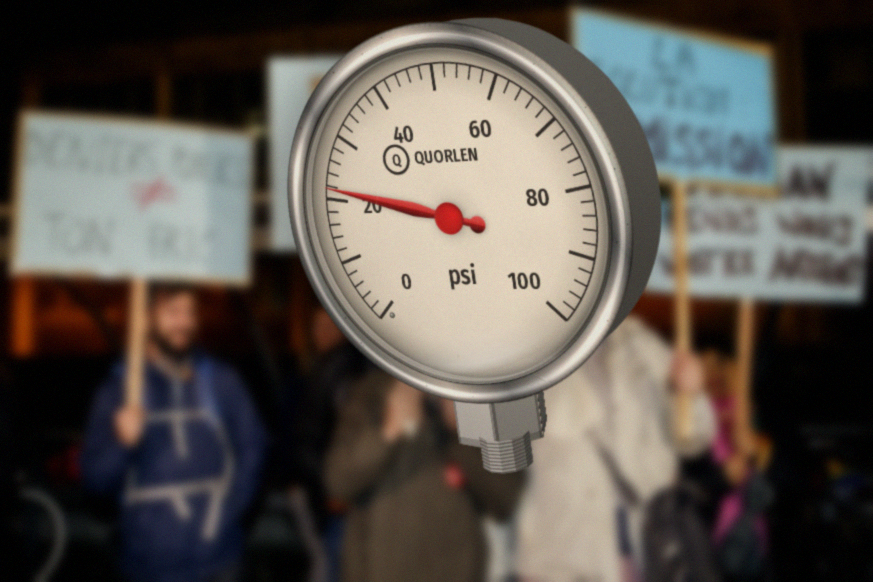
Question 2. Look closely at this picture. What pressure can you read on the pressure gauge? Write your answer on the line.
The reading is 22 psi
